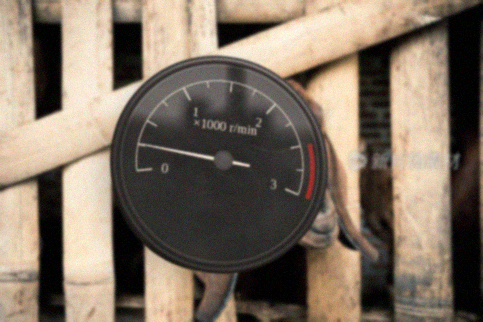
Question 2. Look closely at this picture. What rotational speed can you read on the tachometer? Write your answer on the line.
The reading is 250 rpm
